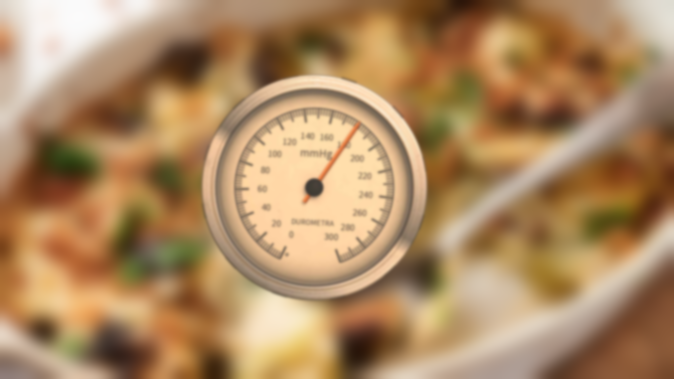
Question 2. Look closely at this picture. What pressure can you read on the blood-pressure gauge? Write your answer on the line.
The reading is 180 mmHg
